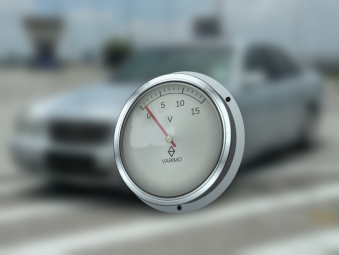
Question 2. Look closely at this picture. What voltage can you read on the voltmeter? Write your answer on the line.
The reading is 1 V
